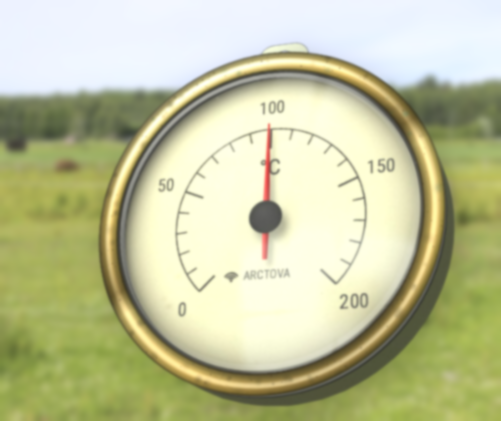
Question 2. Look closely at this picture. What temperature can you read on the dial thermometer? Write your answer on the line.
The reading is 100 °C
